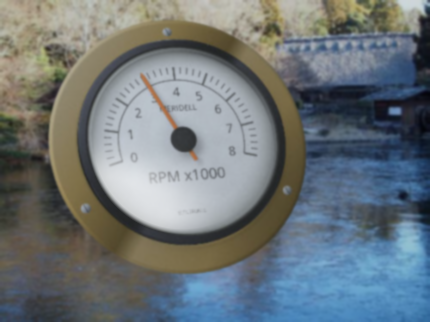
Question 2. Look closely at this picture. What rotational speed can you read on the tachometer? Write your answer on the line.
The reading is 3000 rpm
